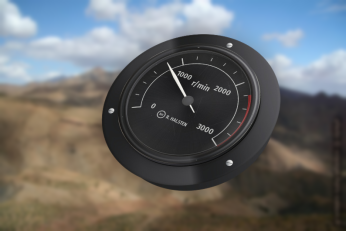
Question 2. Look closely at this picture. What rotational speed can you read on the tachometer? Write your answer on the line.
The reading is 800 rpm
